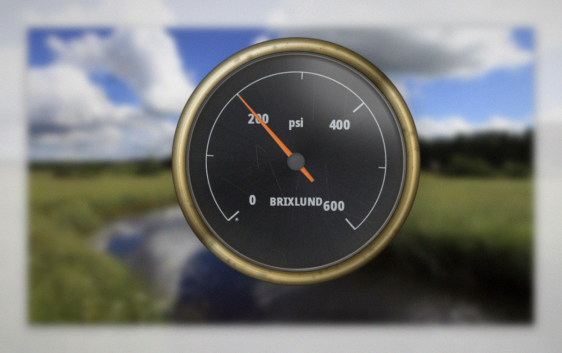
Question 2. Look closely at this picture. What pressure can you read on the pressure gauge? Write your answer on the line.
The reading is 200 psi
